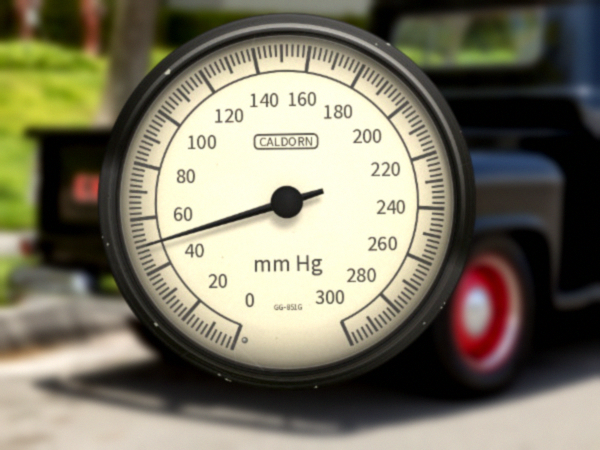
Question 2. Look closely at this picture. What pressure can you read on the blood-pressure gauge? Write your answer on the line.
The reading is 50 mmHg
